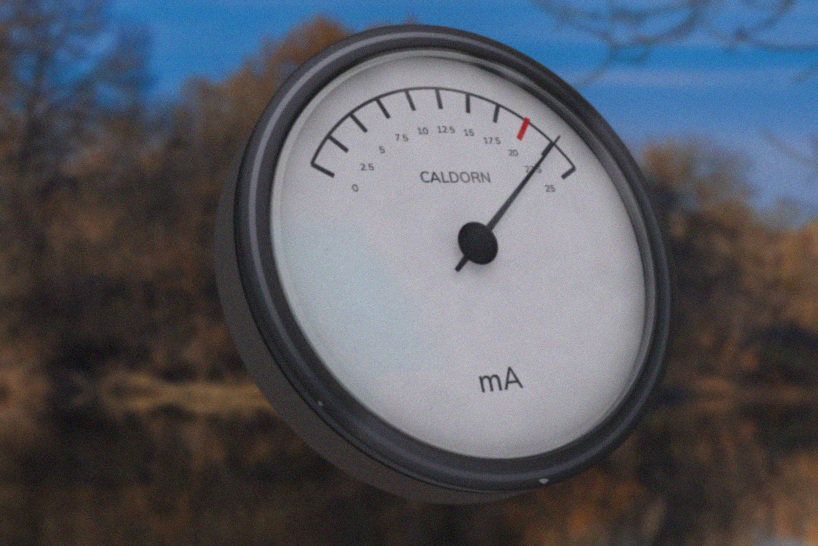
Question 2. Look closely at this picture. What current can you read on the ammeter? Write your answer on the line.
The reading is 22.5 mA
